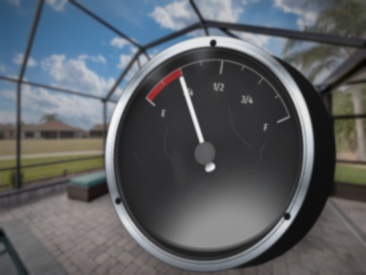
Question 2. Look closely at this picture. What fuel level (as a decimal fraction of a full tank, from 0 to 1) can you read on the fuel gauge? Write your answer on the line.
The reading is 0.25
